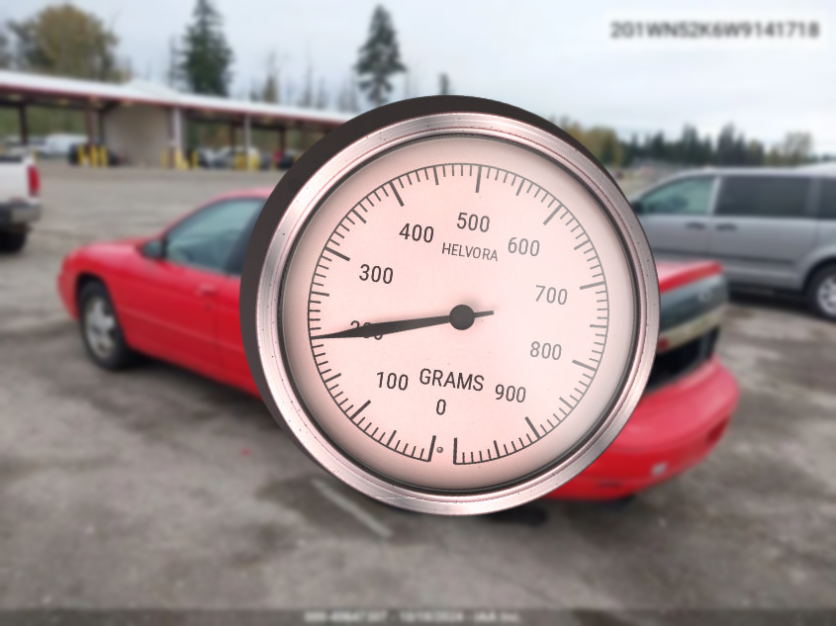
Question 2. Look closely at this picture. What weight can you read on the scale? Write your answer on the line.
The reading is 200 g
